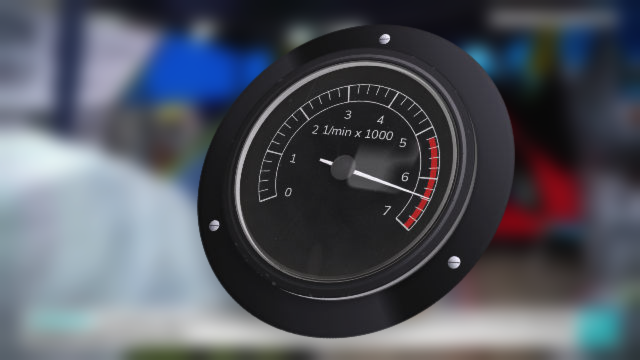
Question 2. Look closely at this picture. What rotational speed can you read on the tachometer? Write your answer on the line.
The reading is 6400 rpm
